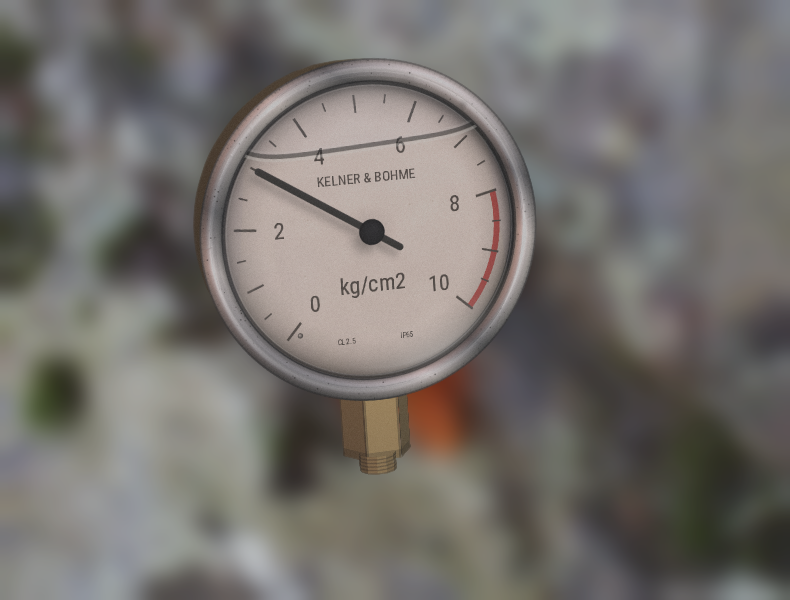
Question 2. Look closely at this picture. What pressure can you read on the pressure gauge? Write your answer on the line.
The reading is 3 kg/cm²
